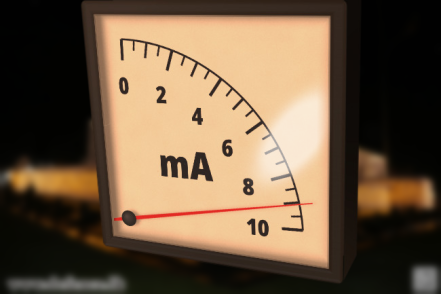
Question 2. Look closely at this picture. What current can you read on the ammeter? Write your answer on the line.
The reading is 9 mA
